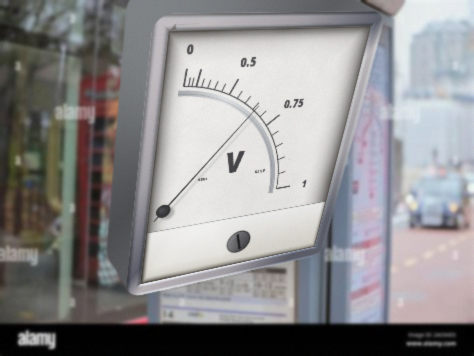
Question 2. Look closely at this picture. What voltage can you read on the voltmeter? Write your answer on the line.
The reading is 0.65 V
